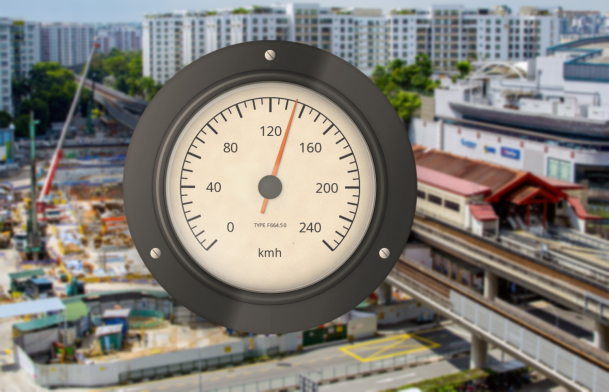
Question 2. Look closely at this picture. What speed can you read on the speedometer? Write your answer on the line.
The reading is 135 km/h
